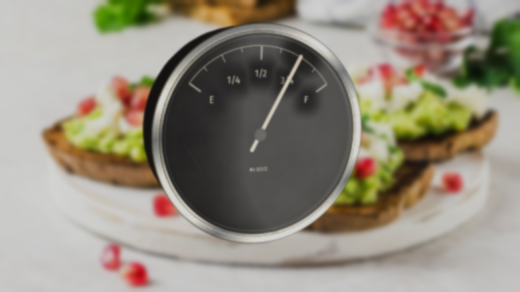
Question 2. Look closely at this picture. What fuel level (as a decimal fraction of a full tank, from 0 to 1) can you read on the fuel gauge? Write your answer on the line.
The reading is 0.75
